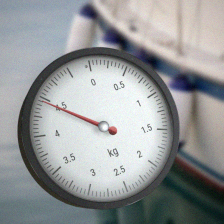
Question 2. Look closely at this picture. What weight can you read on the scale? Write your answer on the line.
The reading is 4.45 kg
